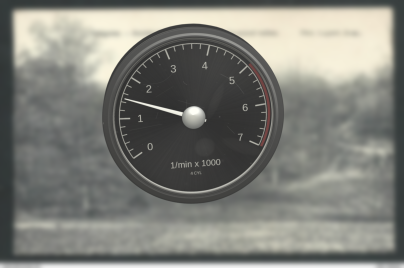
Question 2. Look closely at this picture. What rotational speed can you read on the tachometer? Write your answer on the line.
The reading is 1500 rpm
